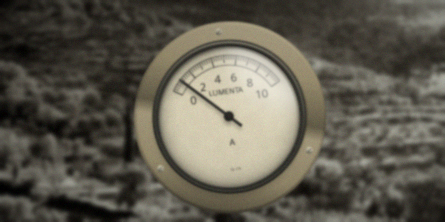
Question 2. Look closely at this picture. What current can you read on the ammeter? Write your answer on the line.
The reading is 1 A
